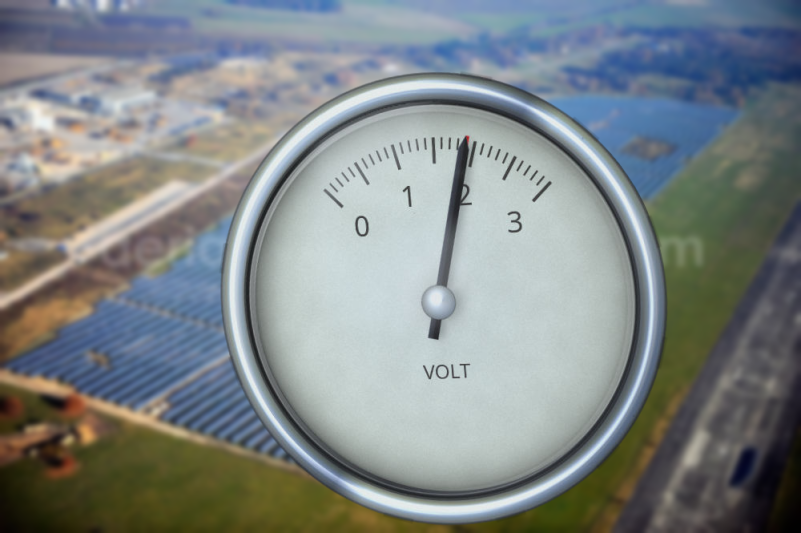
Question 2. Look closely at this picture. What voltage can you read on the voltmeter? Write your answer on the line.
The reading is 1.9 V
